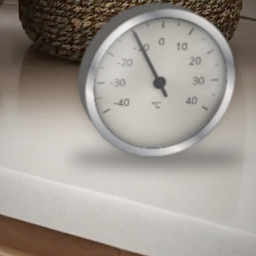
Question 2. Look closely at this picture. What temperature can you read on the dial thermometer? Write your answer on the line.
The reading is -10 °C
